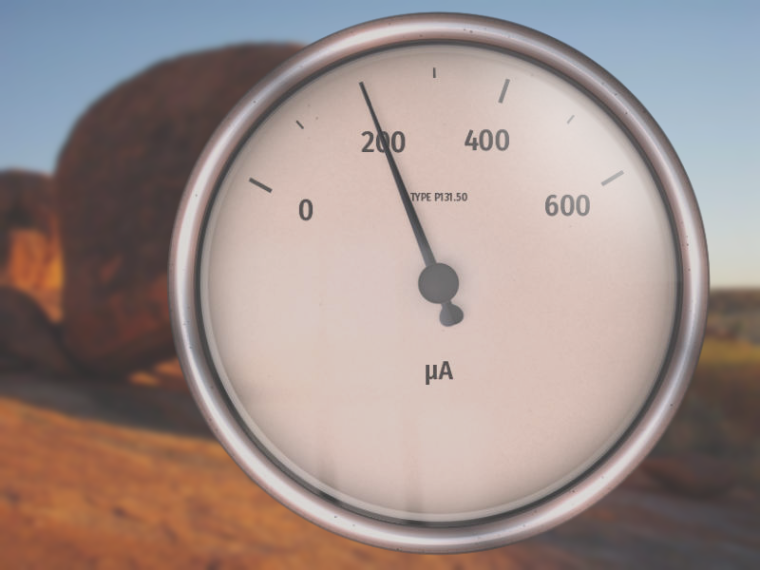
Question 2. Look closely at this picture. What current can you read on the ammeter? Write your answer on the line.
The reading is 200 µA
